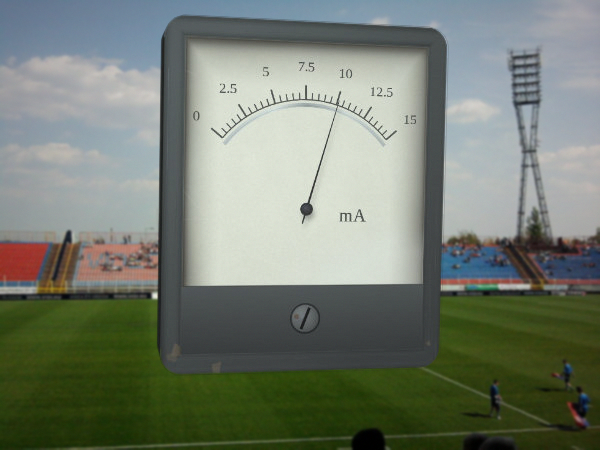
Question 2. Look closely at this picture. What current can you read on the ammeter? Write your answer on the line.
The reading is 10 mA
